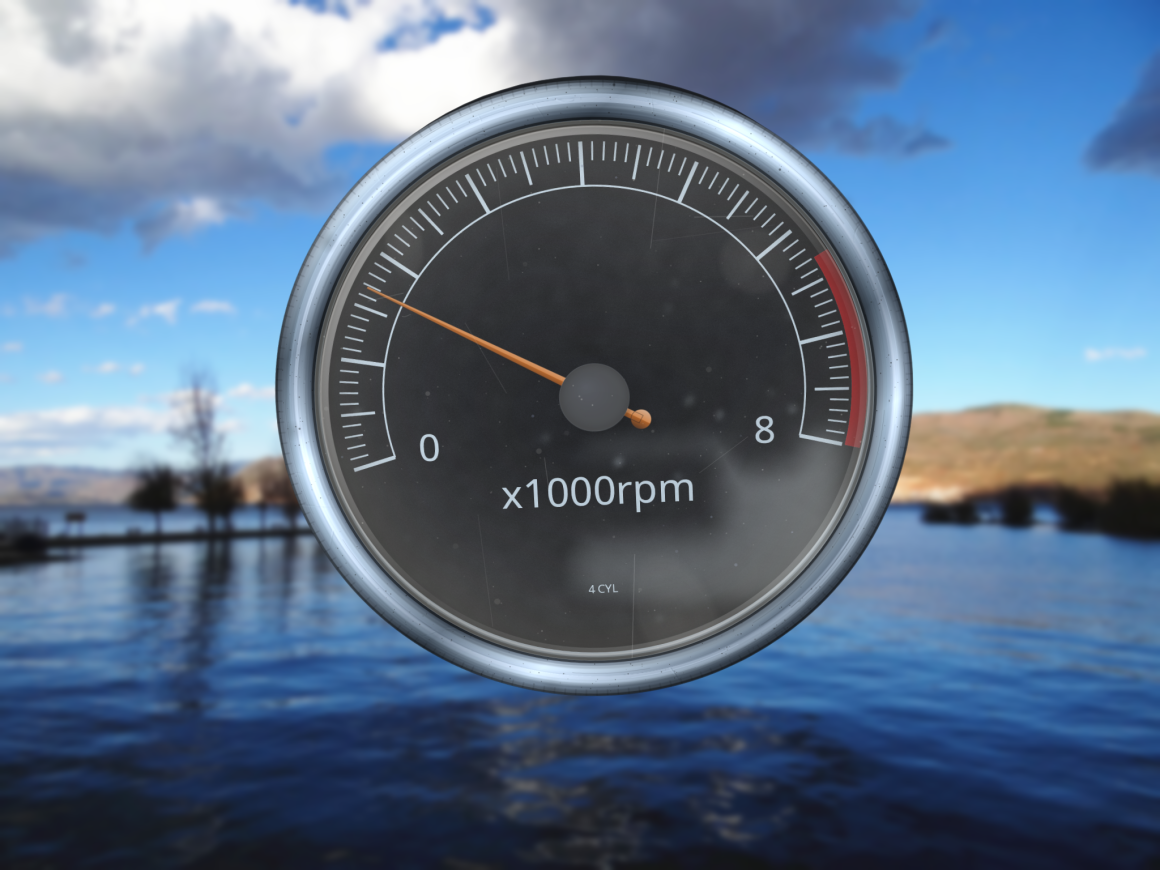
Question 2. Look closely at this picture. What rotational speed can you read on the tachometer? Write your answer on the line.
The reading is 1700 rpm
